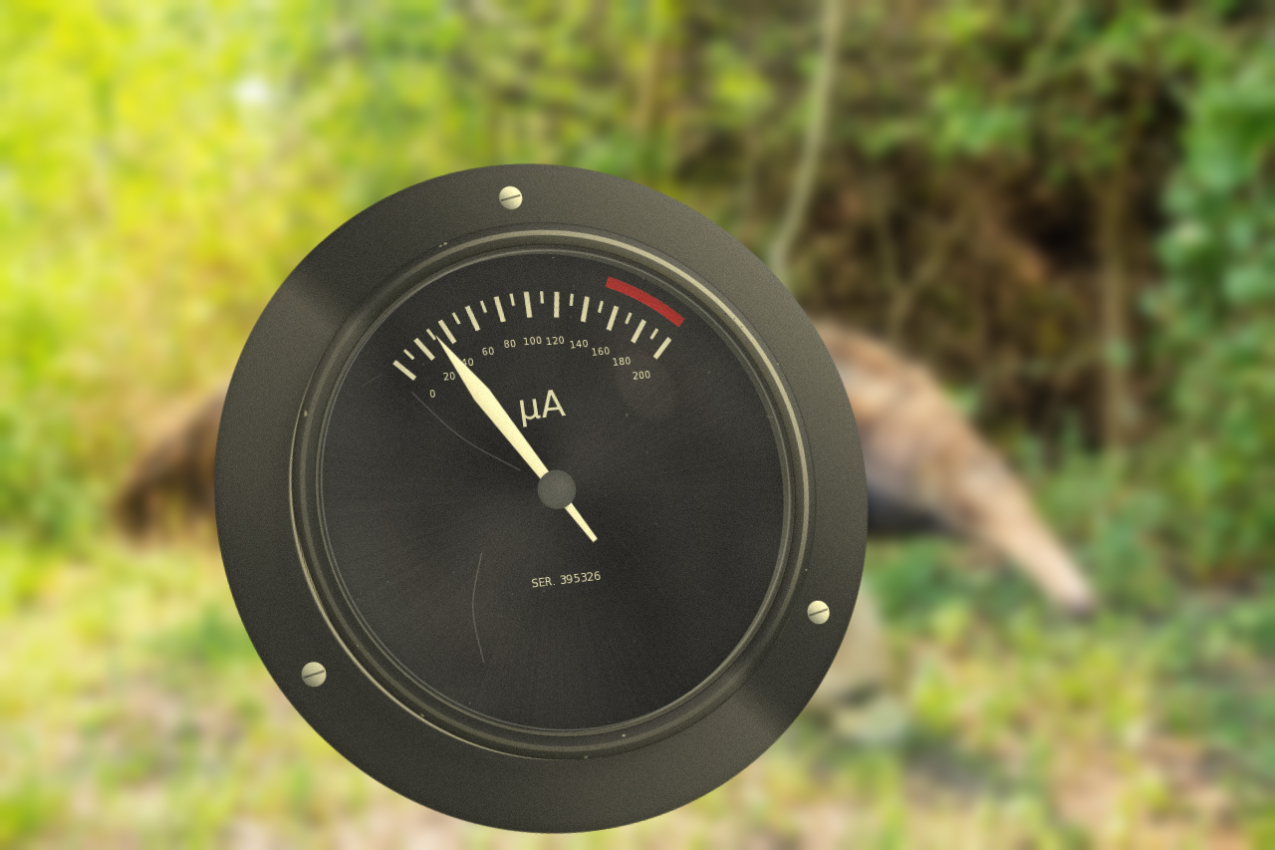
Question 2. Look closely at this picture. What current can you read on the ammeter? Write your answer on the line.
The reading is 30 µA
